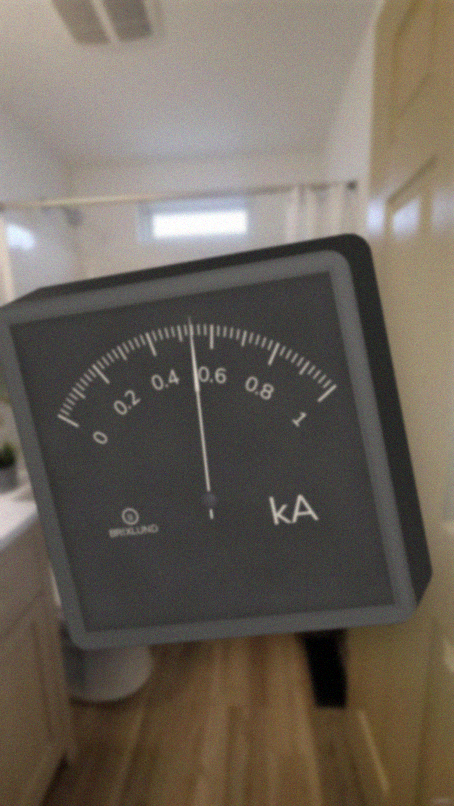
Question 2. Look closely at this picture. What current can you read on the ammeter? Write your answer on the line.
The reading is 0.54 kA
